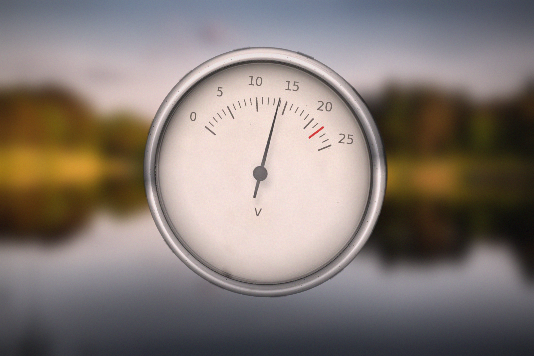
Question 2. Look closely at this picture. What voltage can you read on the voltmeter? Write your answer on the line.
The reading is 14 V
